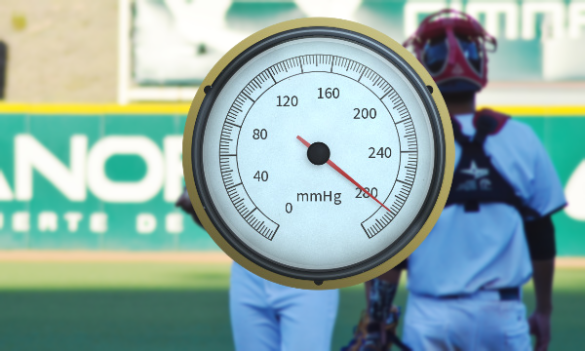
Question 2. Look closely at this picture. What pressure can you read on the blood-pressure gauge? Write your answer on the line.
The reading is 280 mmHg
